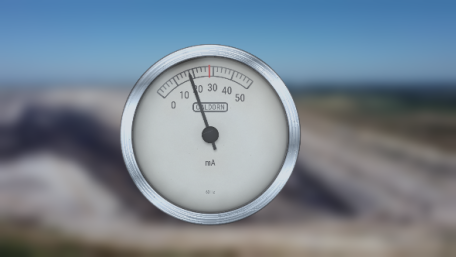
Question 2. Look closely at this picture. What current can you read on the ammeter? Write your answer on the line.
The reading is 18 mA
